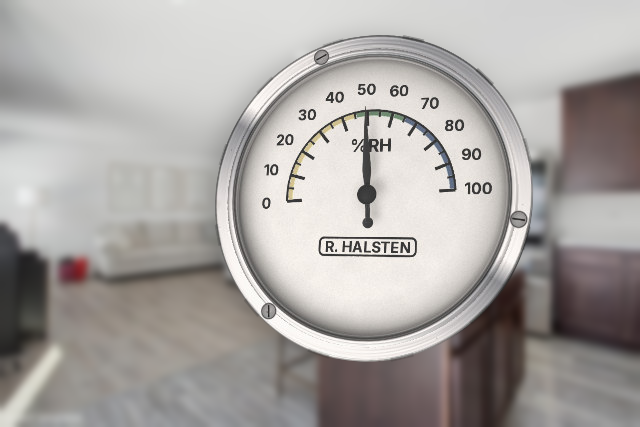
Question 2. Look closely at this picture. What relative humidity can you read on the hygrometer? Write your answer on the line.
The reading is 50 %
